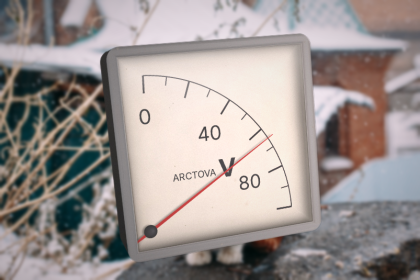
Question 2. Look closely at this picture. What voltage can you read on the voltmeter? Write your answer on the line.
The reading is 65 V
